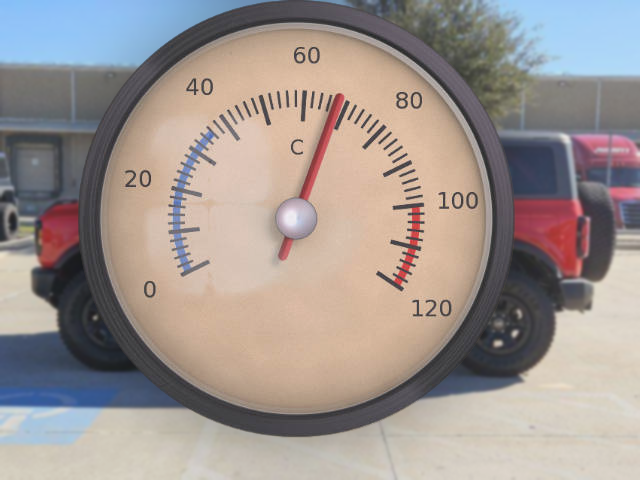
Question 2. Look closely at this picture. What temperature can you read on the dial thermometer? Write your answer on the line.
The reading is 68 °C
